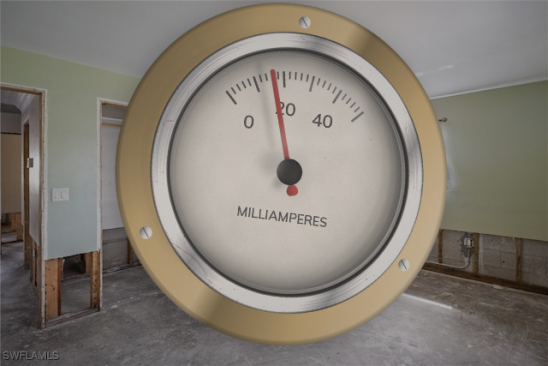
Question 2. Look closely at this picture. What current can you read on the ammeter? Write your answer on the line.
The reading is 16 mA
